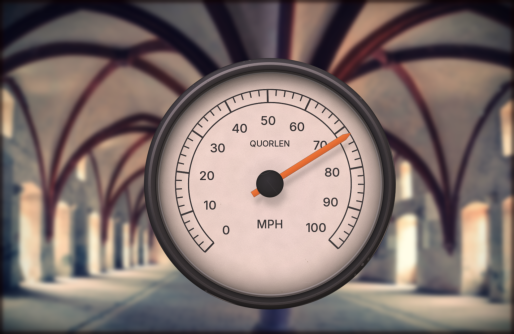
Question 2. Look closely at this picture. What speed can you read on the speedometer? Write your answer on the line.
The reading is 72 mph
